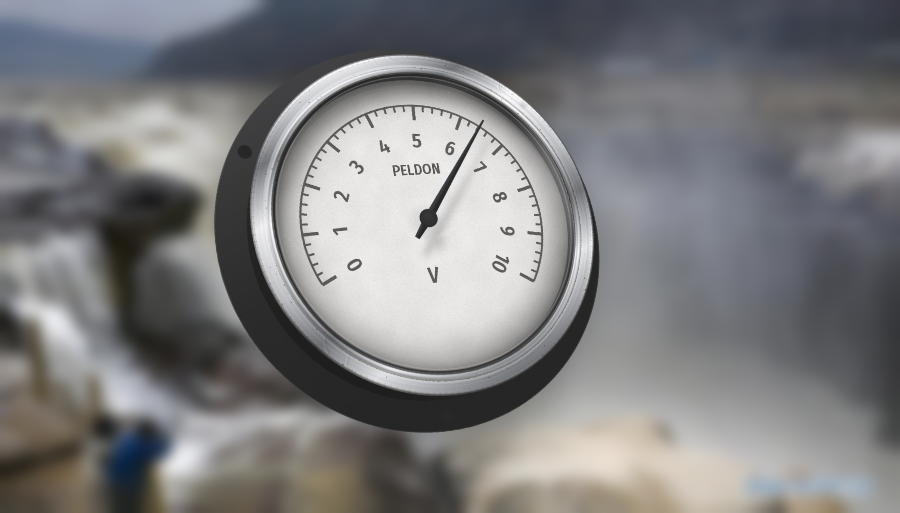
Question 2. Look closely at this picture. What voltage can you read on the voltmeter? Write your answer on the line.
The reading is 6.4 V
